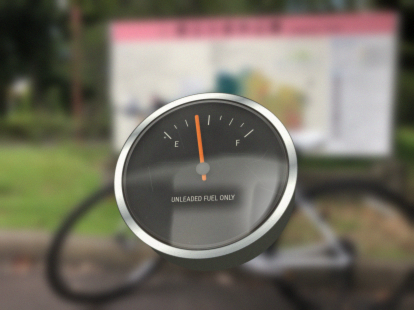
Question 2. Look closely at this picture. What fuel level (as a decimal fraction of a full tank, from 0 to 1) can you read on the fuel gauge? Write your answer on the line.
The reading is 0.375
